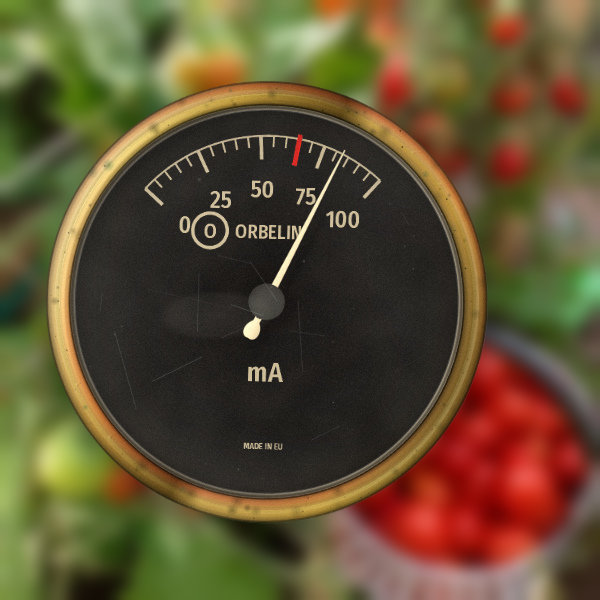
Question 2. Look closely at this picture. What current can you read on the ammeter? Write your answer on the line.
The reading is 82.5 mA
